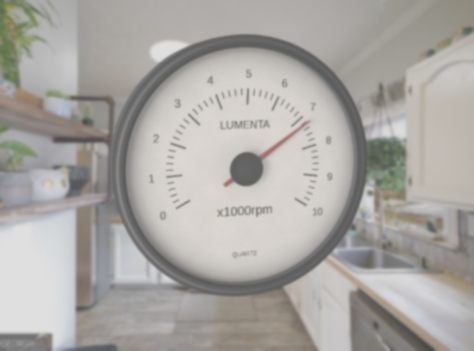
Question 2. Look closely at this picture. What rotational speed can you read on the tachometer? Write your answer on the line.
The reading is 7200 rpm
